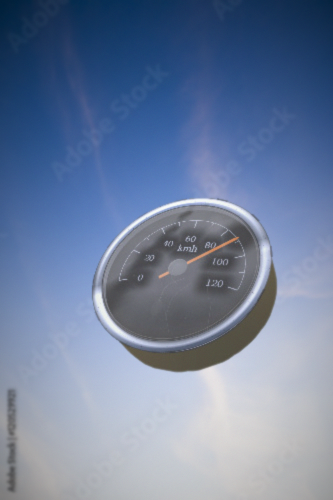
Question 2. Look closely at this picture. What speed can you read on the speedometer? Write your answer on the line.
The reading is 90 km/h
